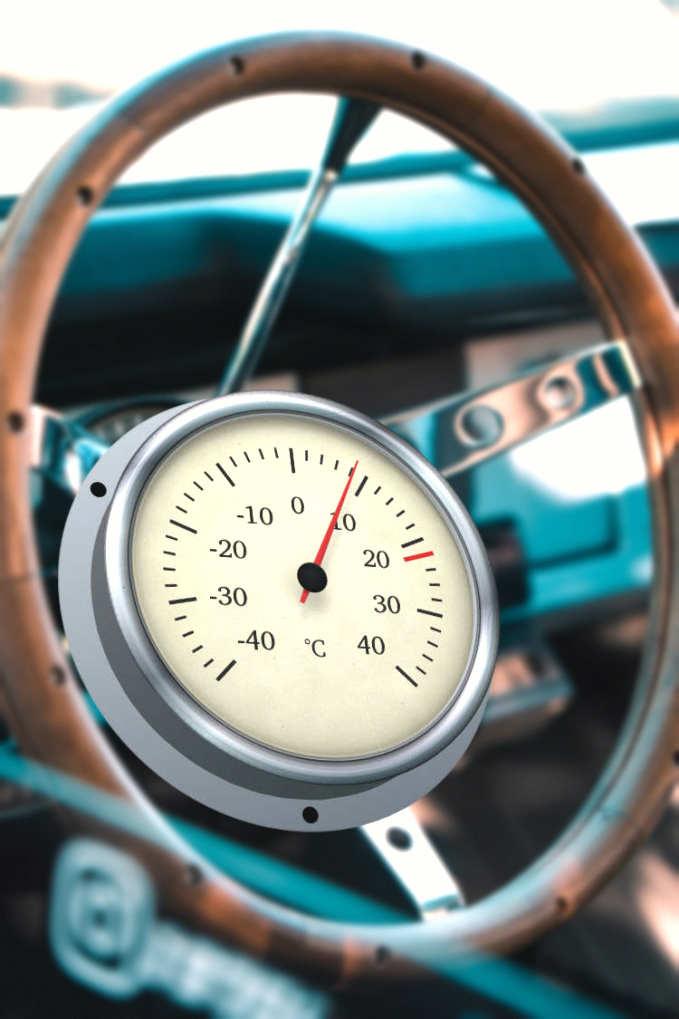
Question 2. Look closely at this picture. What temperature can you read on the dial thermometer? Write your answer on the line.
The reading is 8 °C
